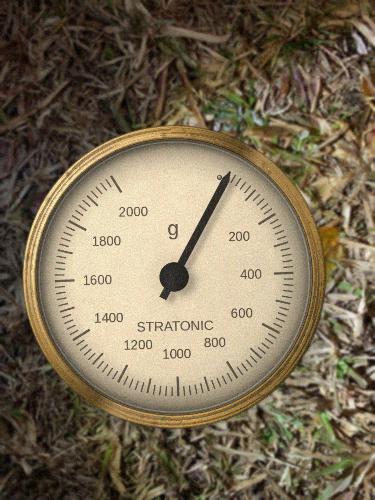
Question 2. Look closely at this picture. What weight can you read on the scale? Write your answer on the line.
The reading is 0 g
